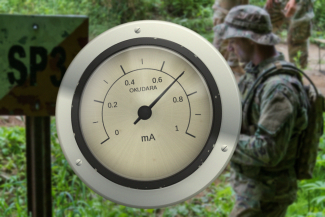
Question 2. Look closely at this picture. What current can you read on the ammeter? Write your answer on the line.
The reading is 0.7 mA
